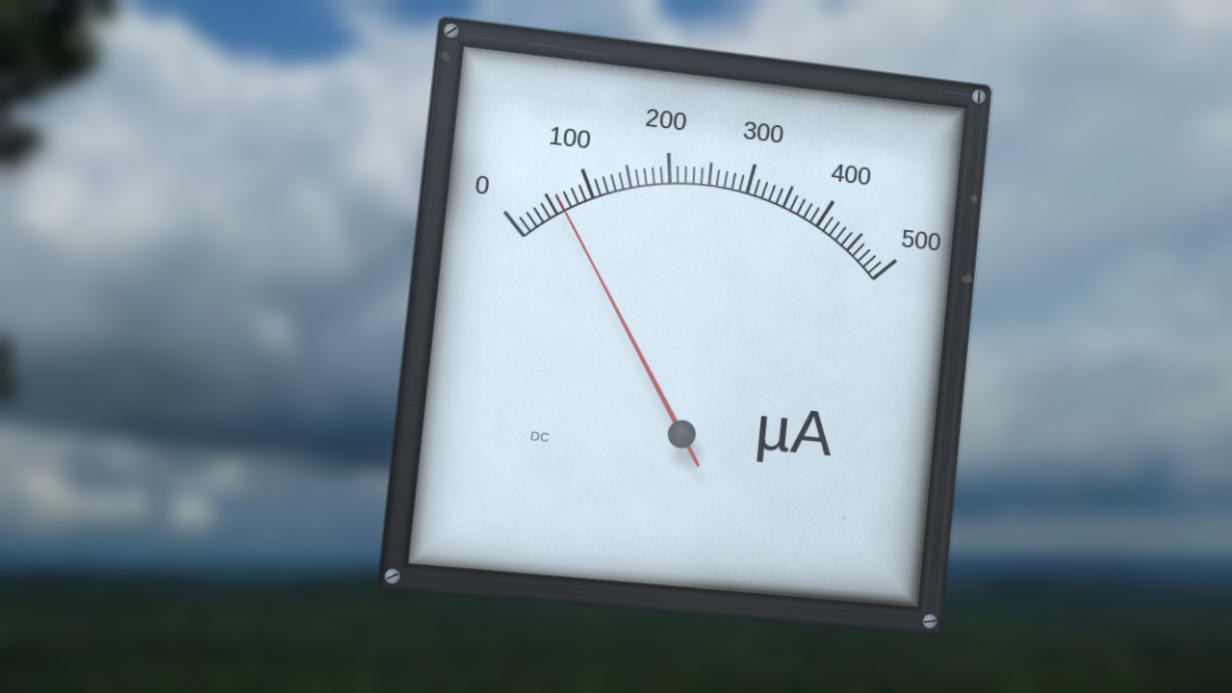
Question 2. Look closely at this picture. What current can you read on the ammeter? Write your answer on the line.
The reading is 60 µA
